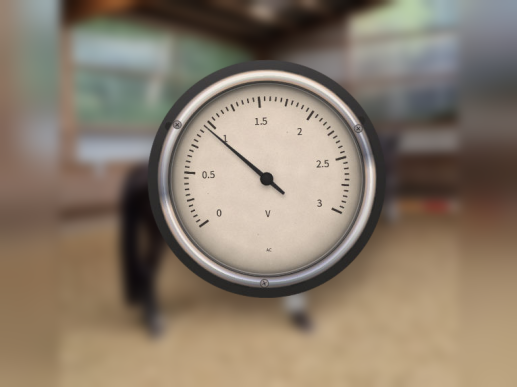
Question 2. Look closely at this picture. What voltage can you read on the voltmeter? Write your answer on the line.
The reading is 0.95 V
